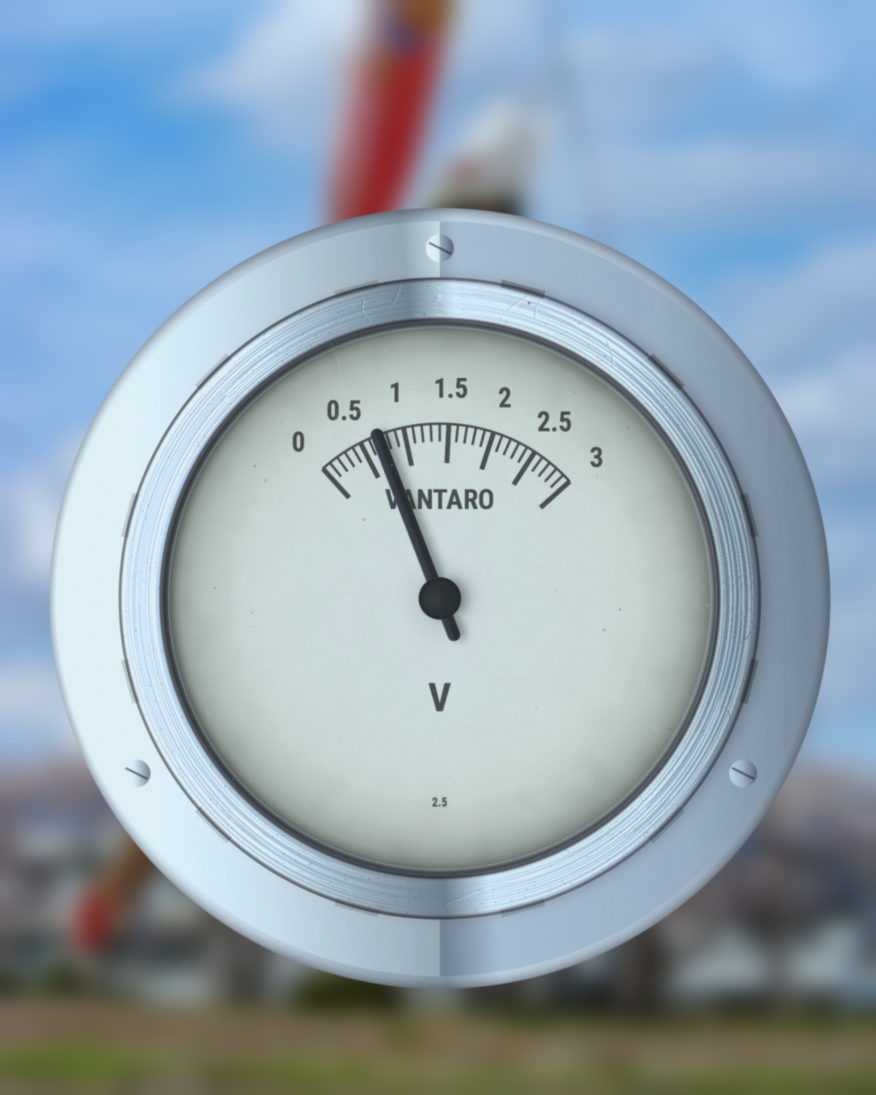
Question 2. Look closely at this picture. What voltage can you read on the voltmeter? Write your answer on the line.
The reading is 0.7 V
